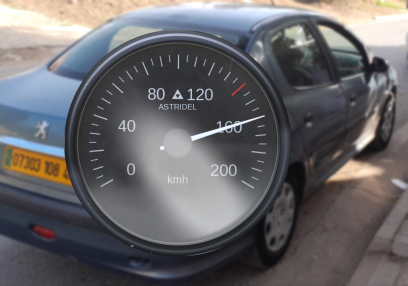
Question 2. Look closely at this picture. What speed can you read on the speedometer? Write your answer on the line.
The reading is 160 km/h
